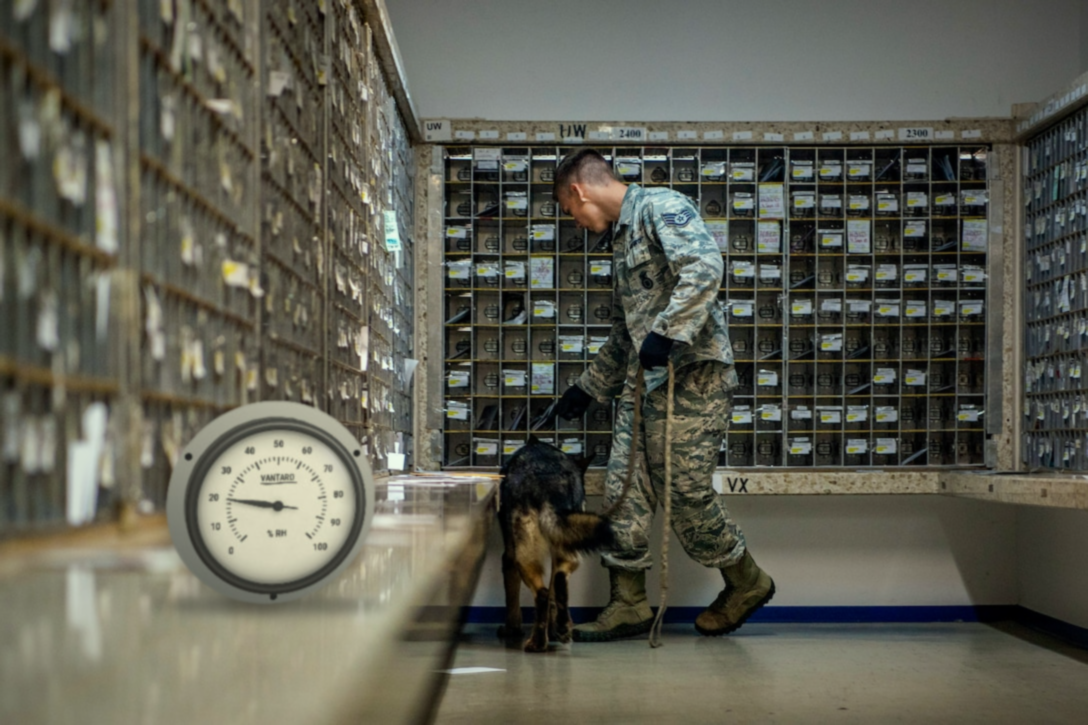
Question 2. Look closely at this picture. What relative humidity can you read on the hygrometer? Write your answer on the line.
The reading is 20 %
